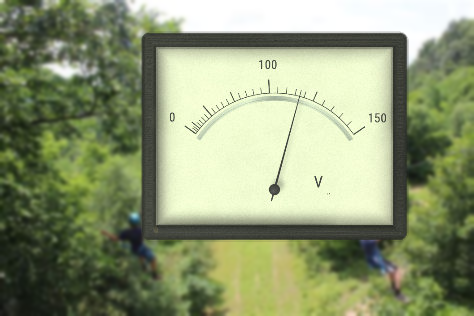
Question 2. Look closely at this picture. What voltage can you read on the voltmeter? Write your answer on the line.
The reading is 117.5 V
